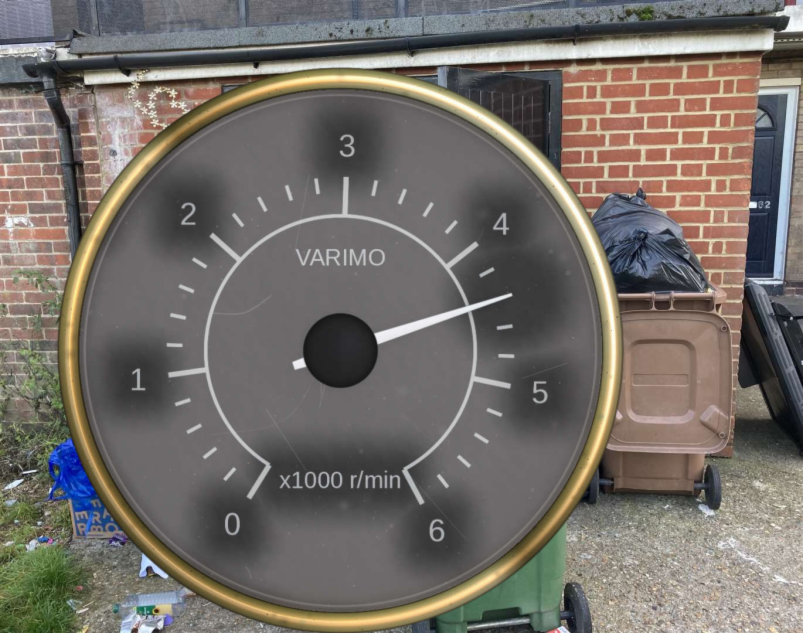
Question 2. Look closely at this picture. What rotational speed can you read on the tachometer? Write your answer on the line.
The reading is 4400 rpm
